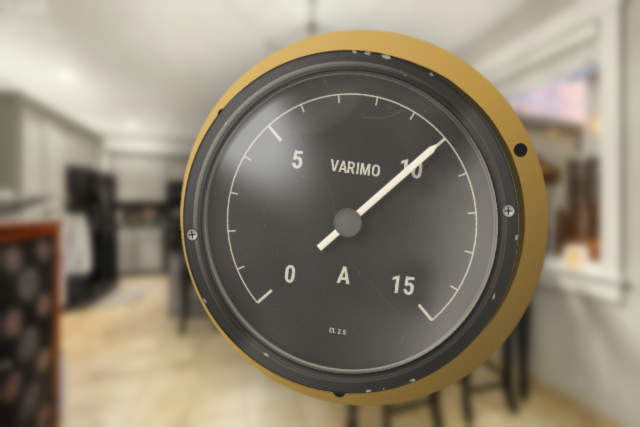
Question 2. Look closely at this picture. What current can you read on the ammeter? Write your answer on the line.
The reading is 10 A
